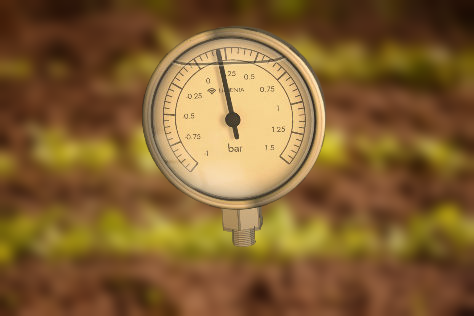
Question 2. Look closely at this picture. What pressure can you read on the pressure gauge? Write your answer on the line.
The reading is 0.2 bar
